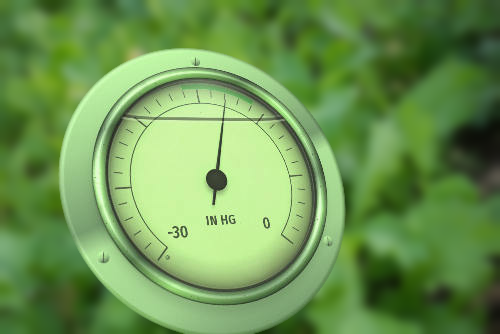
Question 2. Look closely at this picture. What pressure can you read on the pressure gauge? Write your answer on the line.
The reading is -13 inHg
